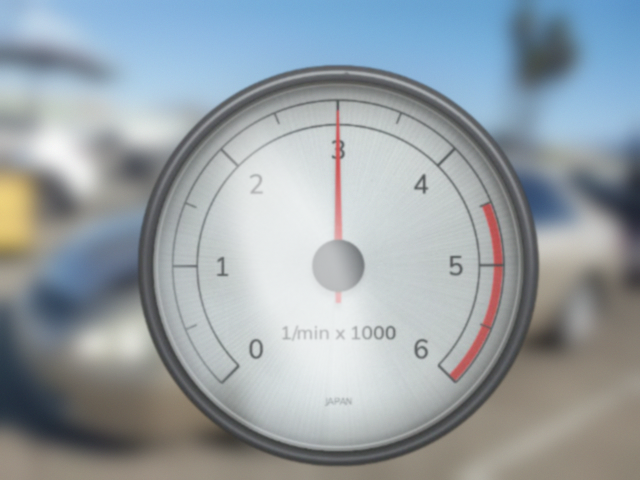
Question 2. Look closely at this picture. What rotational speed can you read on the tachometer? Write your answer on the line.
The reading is 3000 rpm
